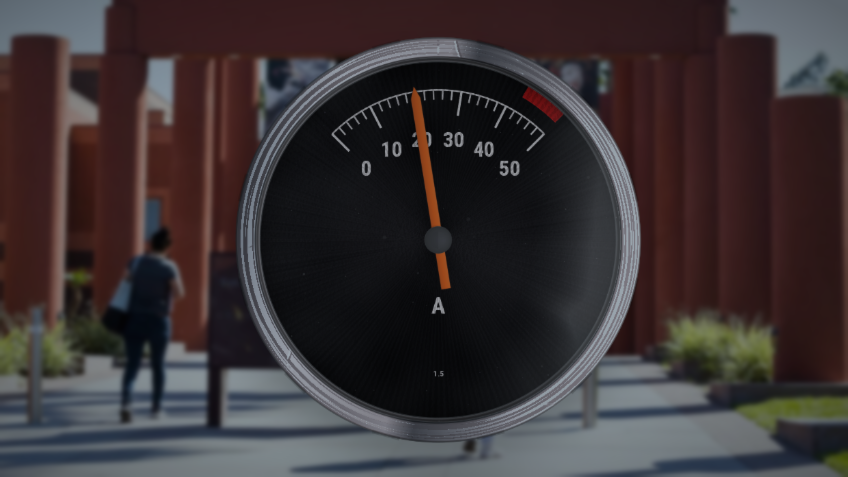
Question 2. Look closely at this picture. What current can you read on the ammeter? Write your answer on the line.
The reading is 20 A
